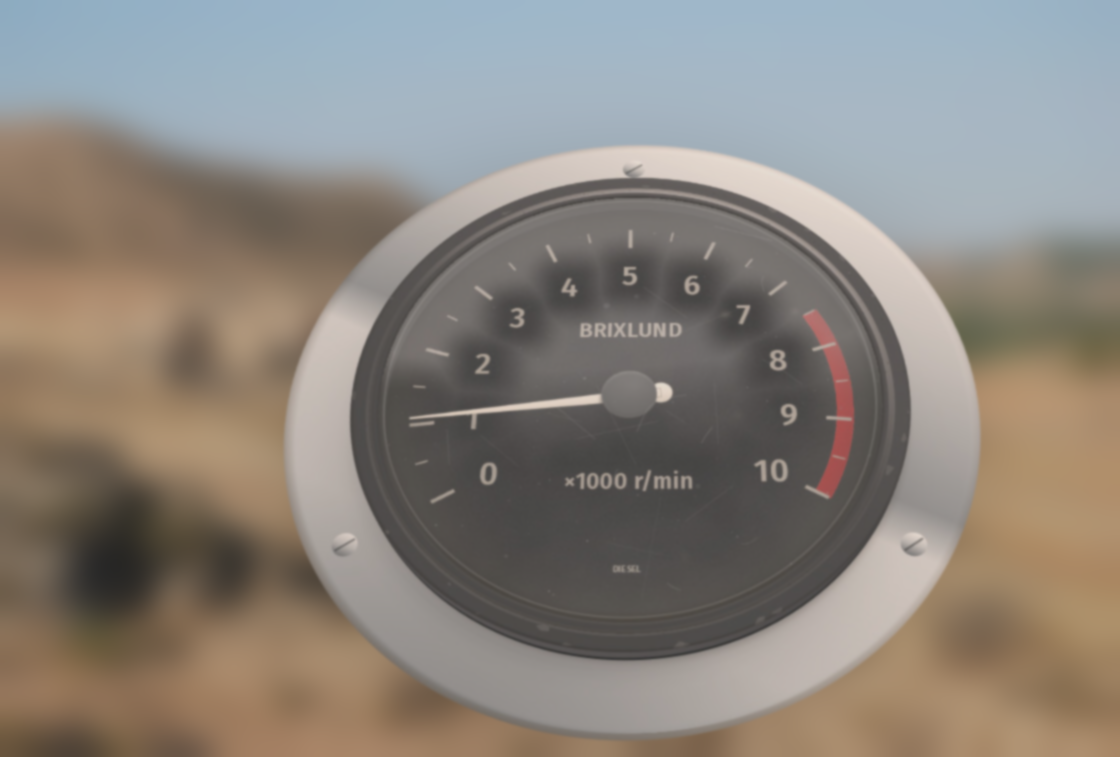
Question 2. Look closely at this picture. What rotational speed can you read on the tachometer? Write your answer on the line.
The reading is 1000 rpm
